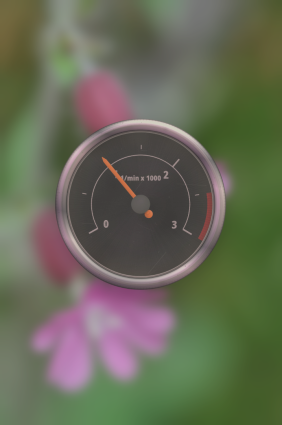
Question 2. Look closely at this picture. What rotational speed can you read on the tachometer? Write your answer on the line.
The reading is 1000 rpm
